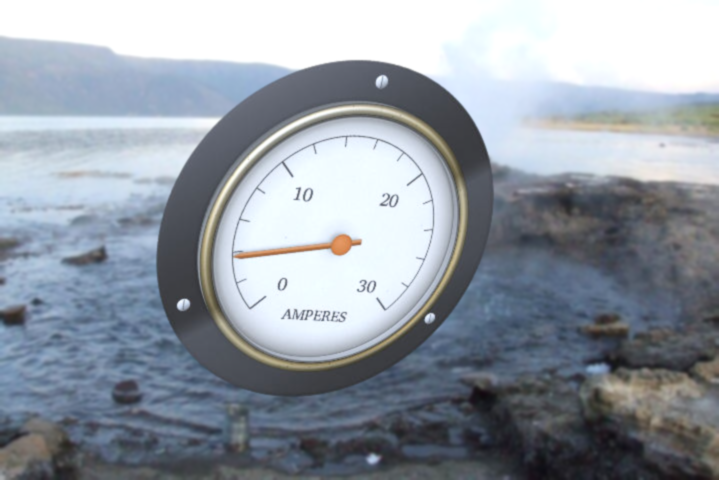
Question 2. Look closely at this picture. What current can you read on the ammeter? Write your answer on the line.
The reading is 4 A
